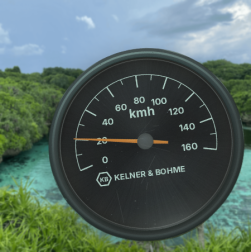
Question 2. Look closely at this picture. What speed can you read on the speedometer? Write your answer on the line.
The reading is 20 km/h
